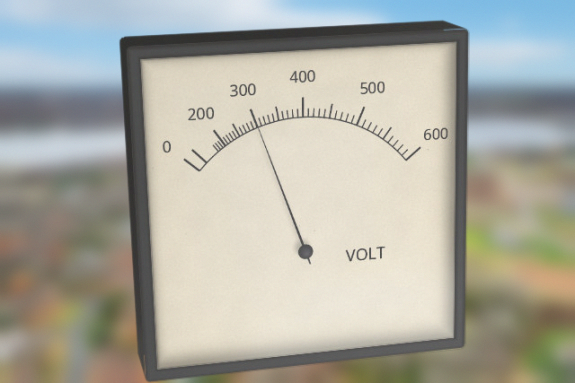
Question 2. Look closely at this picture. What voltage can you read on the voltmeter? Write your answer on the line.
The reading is 300 V
